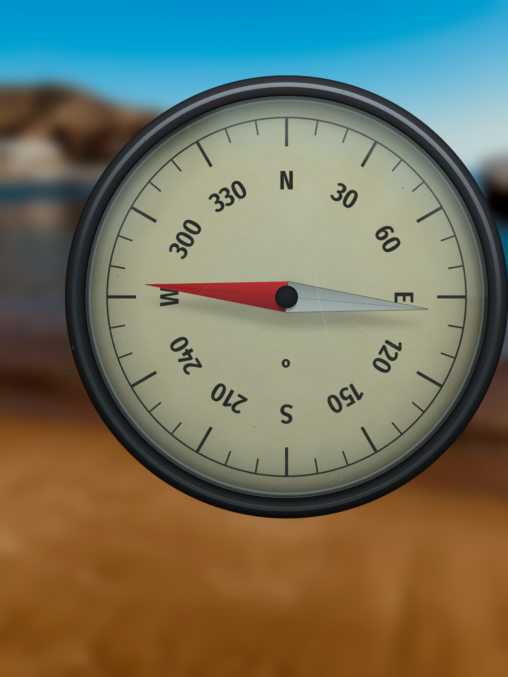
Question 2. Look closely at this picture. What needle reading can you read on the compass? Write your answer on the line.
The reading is 275 °
